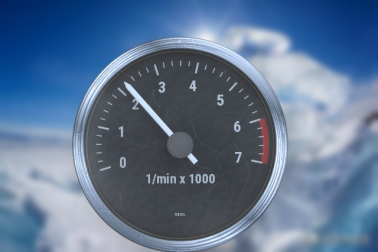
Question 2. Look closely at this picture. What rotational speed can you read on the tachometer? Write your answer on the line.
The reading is 2200 rpm
